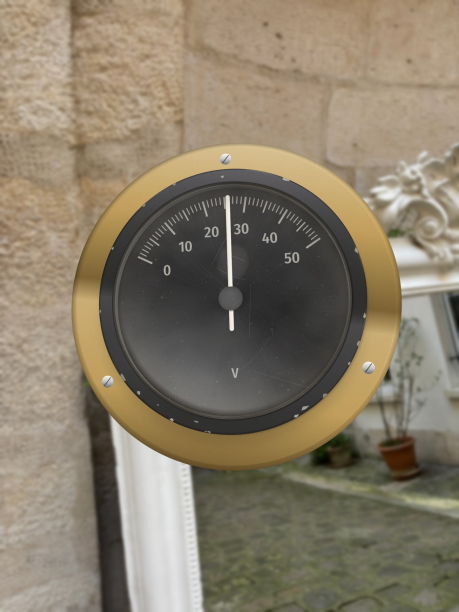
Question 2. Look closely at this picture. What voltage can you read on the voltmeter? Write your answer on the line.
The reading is 26 V
